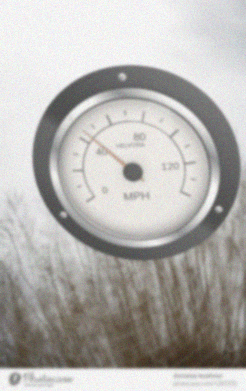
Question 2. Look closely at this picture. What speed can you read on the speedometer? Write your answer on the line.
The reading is 45 mph
